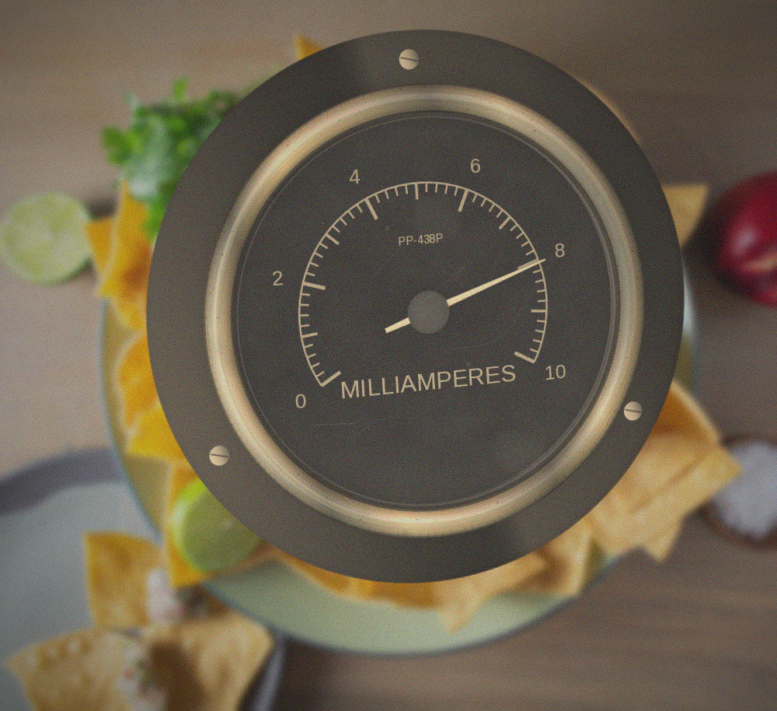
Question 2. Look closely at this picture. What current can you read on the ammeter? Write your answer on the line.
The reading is 8 mA
